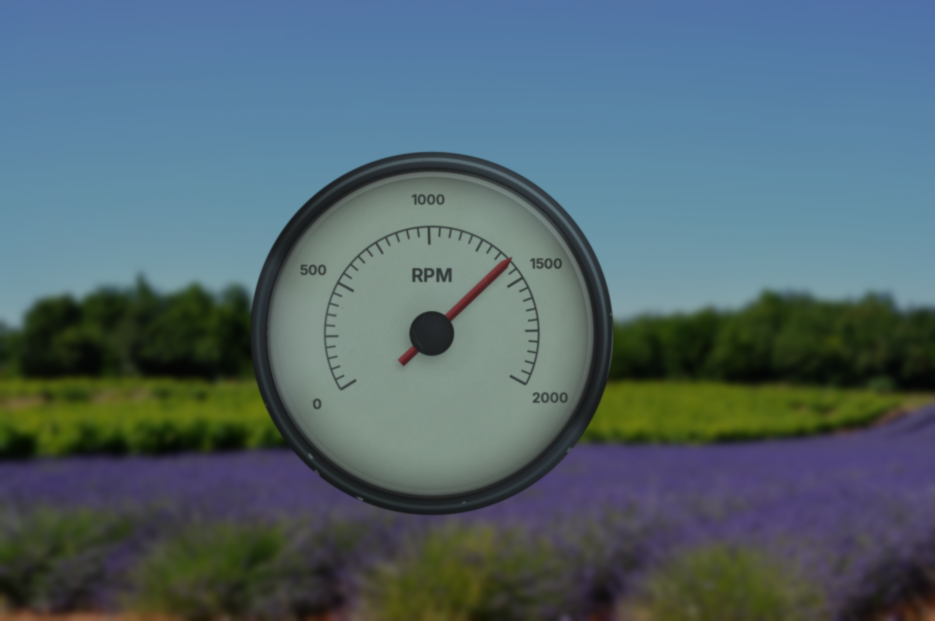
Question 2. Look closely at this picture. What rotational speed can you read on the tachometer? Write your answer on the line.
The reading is 1400 rpm
